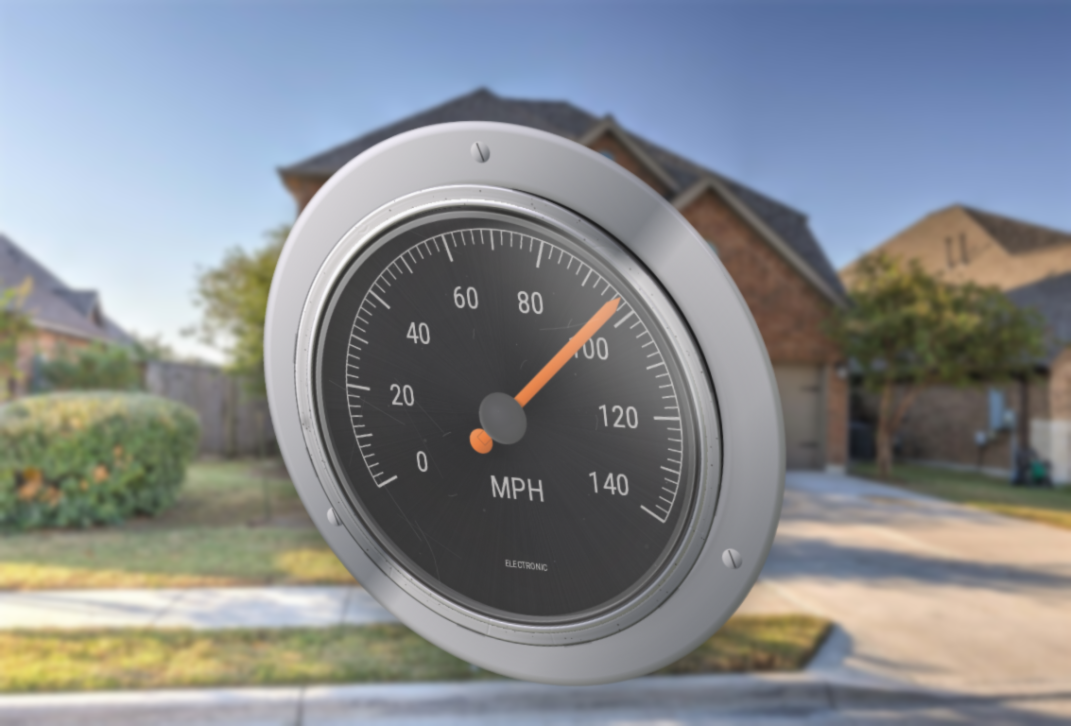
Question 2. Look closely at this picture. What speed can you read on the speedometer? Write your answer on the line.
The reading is 97 mph
